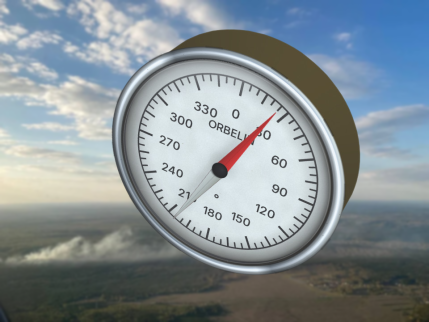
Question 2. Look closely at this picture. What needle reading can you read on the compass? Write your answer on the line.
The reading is 25 °
